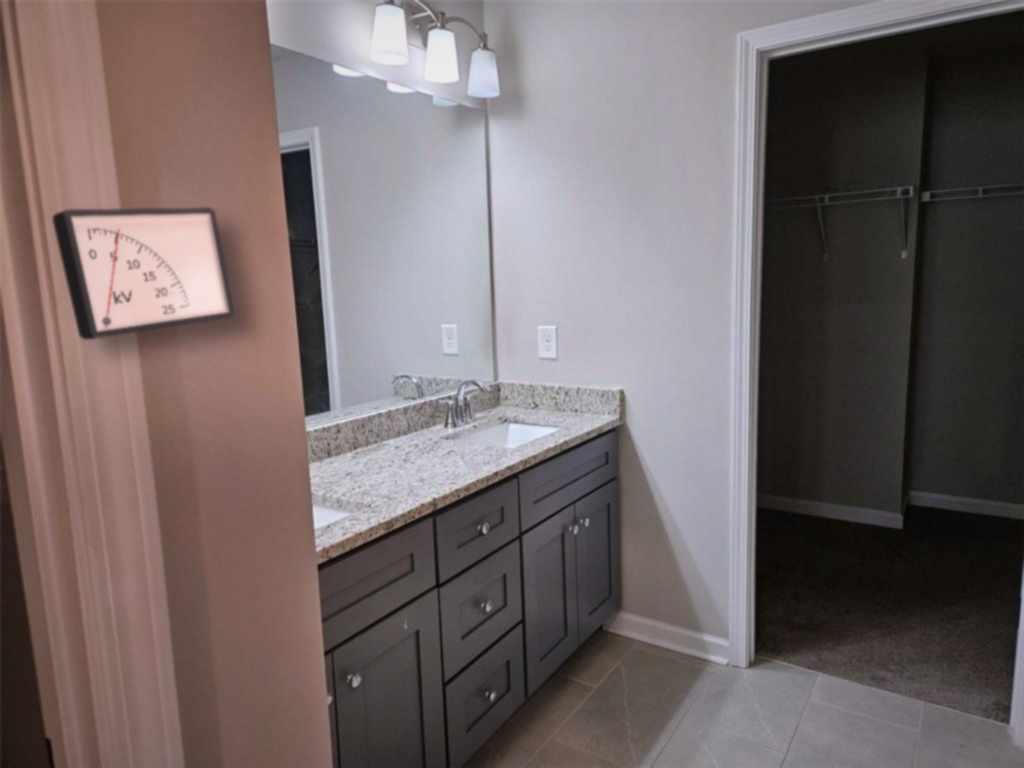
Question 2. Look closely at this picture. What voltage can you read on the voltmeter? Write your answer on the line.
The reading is 5 kV
